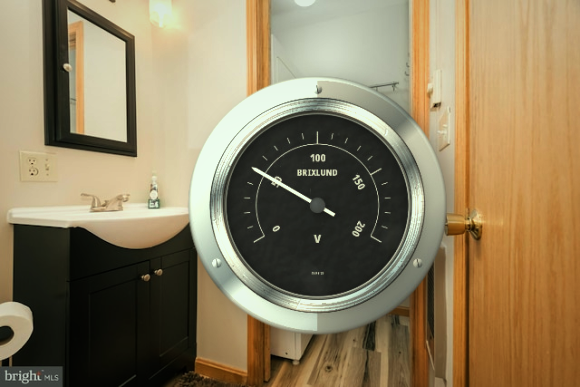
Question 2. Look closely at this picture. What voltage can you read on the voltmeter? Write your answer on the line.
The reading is 50 V
